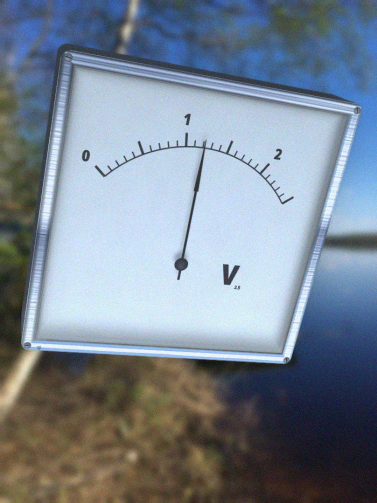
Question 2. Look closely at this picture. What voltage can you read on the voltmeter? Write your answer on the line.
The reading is 1.2 V
